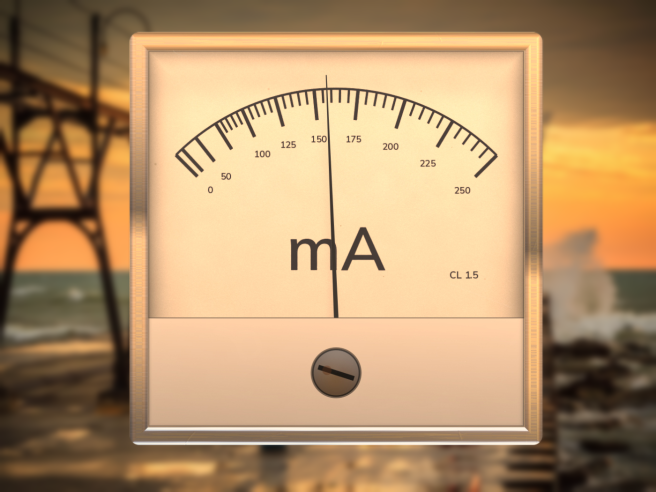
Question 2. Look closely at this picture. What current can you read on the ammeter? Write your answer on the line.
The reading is 157.5 mA
